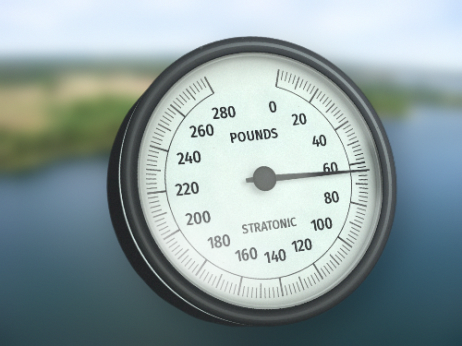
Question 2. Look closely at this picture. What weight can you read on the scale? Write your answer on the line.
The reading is 64 lb
